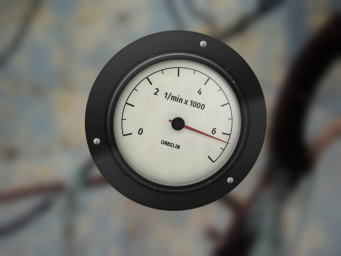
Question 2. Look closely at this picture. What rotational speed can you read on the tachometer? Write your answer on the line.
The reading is 6250 rpm
